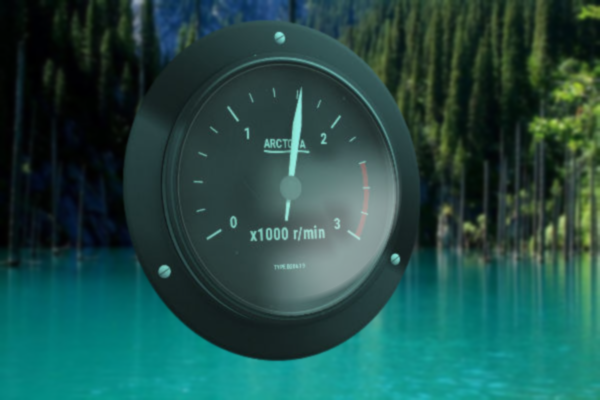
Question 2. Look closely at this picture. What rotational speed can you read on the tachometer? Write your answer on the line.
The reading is 1600 rpm
